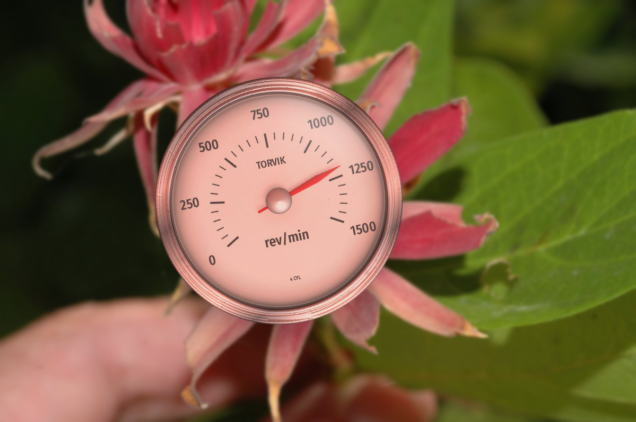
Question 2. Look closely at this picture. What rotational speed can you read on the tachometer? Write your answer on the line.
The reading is 1200 rpm
